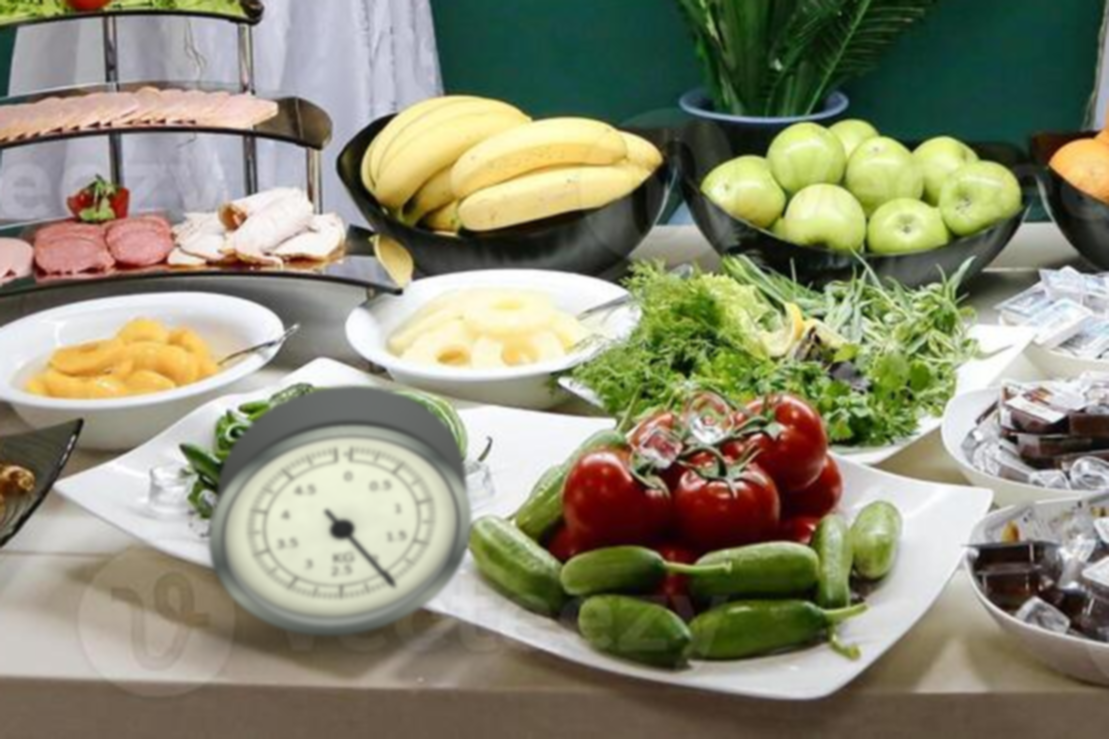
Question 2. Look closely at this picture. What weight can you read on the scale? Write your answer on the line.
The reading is 2 kg
